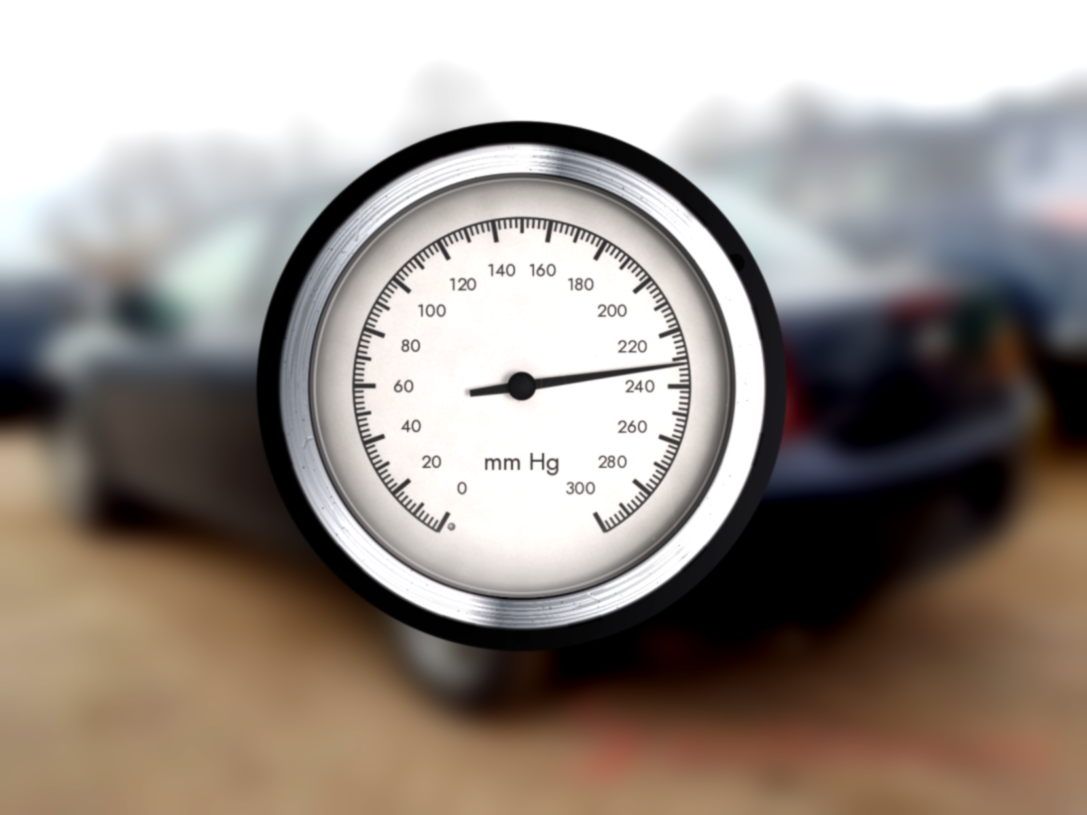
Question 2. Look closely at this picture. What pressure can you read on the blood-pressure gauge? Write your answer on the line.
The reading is 232 mmHg
